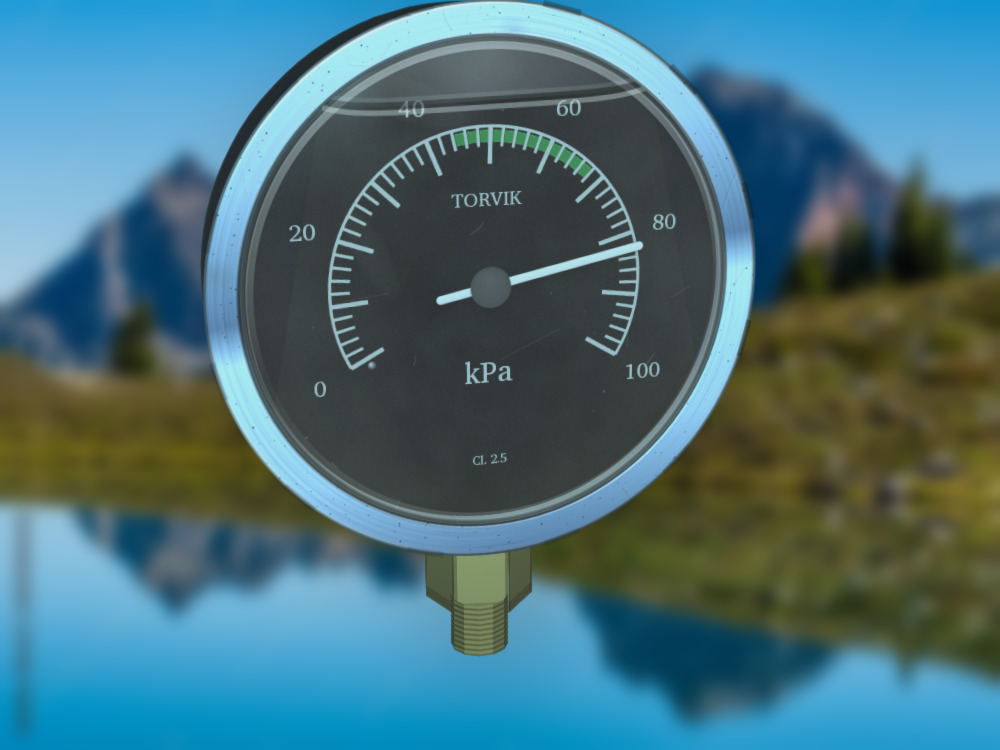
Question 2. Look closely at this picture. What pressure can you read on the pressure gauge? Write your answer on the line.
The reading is 82 kPa
